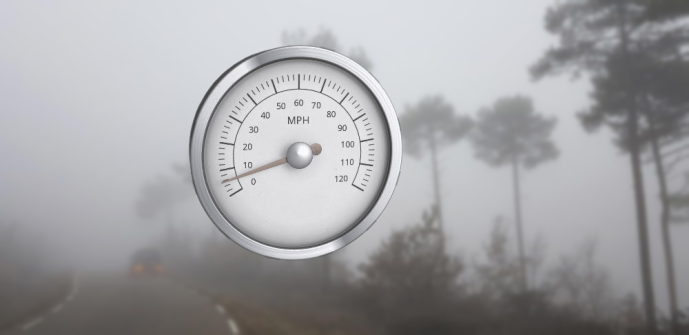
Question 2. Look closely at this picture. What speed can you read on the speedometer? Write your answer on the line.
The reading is 6 mph
